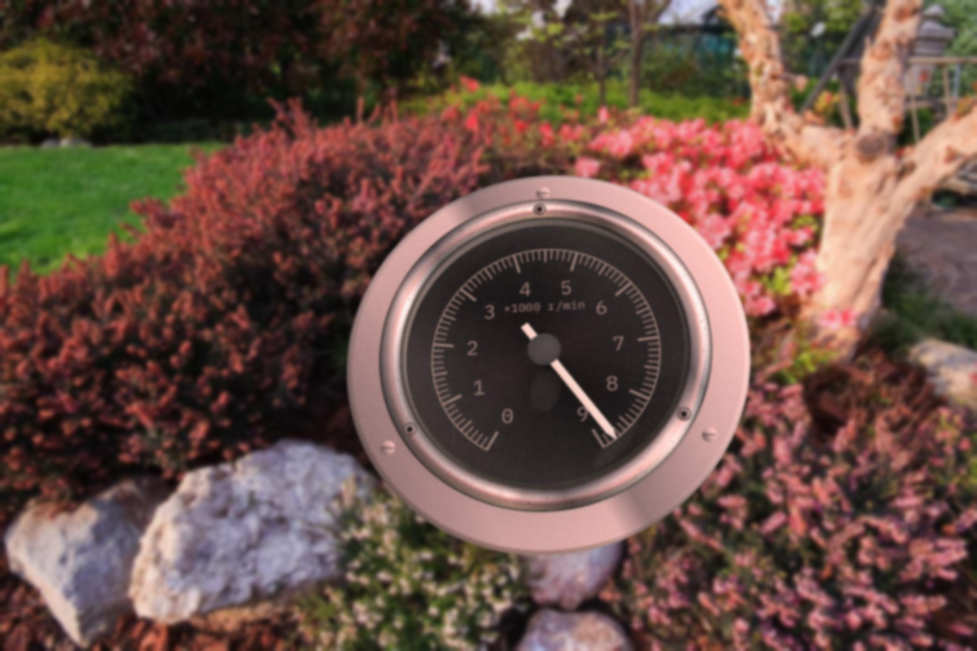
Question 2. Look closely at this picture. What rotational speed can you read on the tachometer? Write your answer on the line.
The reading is 8800 rpm
